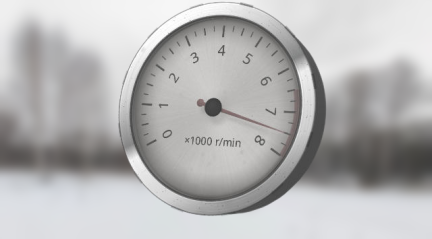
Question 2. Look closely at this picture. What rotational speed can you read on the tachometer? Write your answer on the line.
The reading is 7500 rpm
